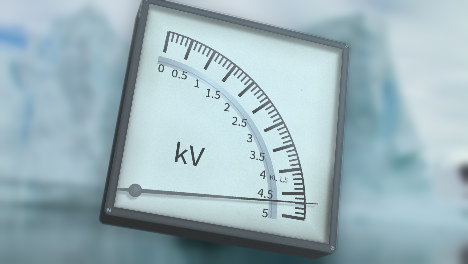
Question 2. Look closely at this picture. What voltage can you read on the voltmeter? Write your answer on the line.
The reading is 4.7 kV
